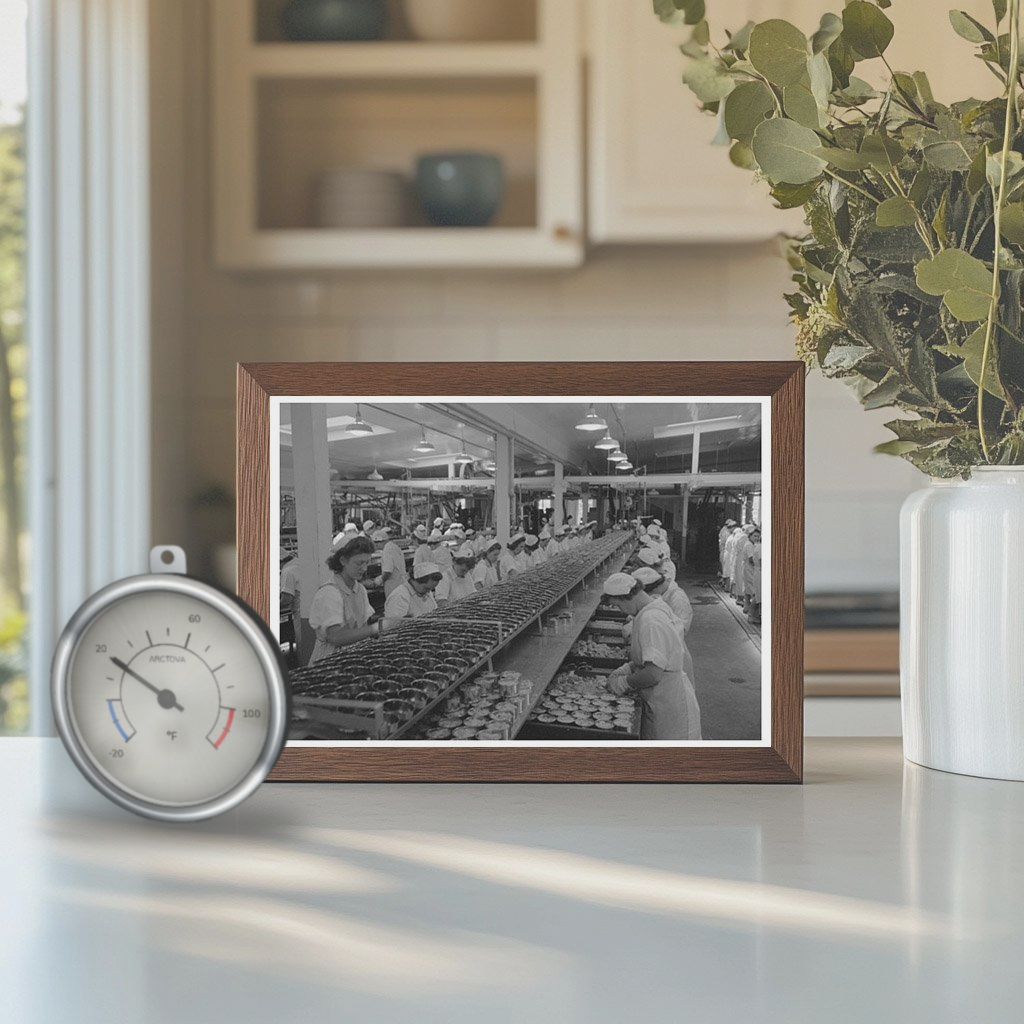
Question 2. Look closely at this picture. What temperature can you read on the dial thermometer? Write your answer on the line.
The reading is 20 °F
